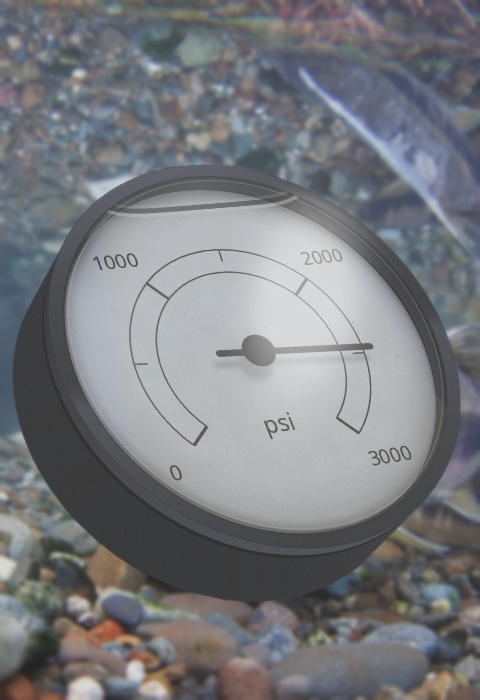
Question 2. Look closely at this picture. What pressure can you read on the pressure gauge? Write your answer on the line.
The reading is 2500 psi
